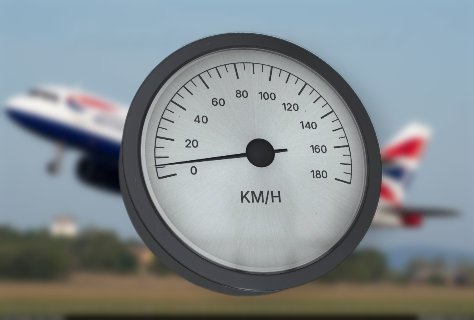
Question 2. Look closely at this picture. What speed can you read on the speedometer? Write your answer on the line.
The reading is 5 km/h
